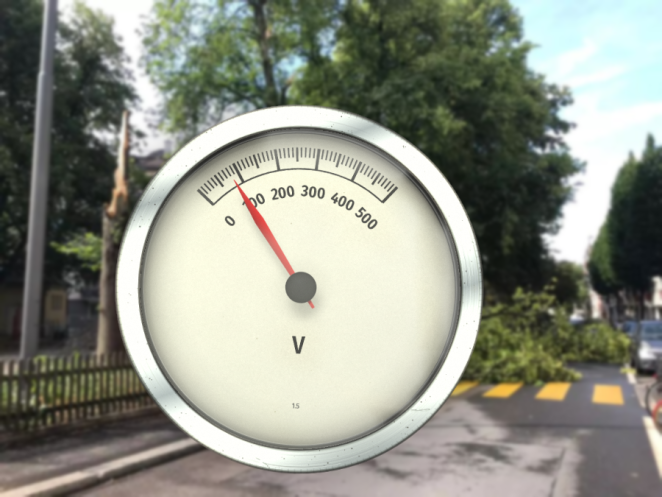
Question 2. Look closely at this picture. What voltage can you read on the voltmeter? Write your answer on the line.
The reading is 80 V
